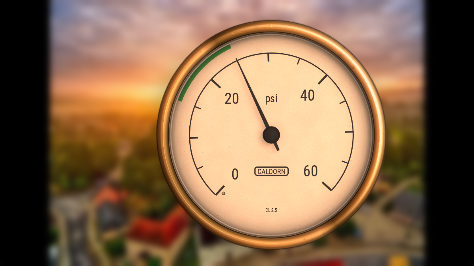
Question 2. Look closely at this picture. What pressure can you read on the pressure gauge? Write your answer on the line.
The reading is 25 psi
